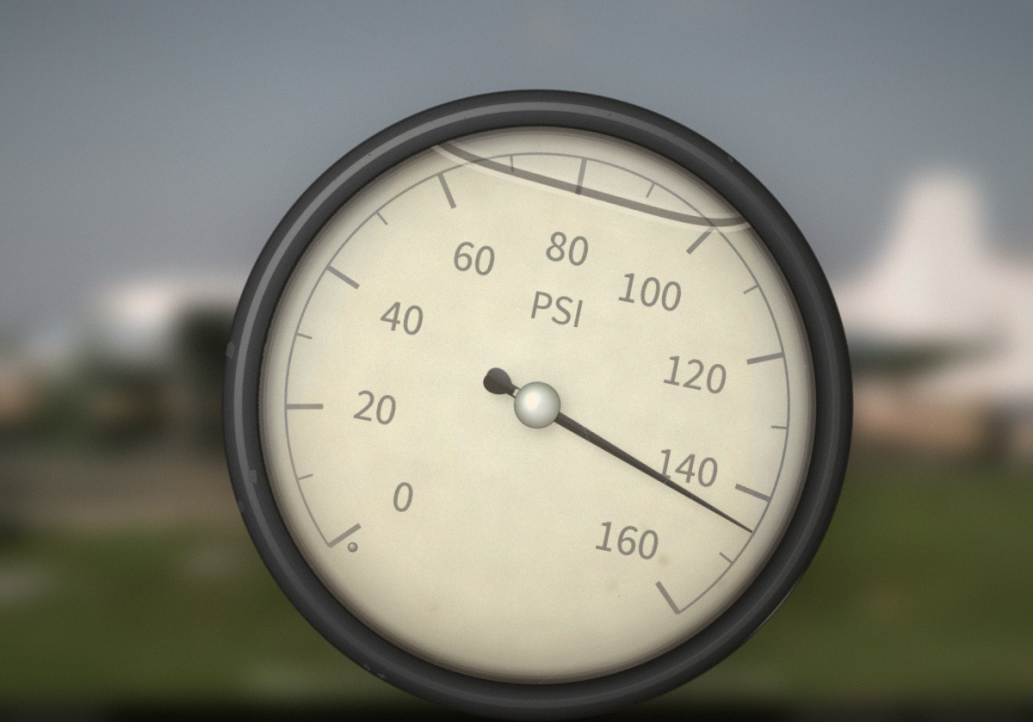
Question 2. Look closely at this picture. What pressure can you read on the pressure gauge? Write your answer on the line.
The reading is 145 psi
